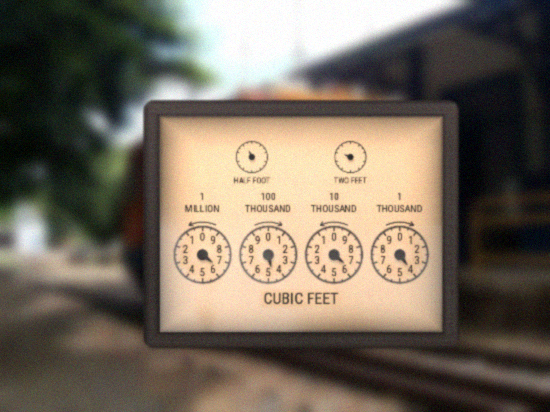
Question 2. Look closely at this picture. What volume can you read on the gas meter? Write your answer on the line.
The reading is 646400 ft³
